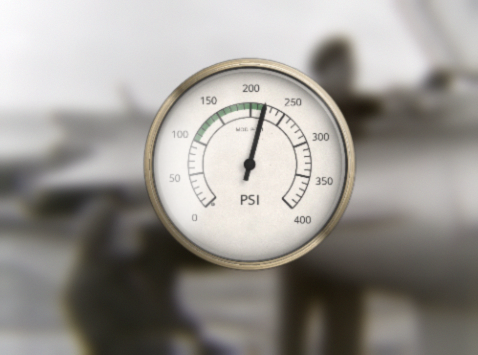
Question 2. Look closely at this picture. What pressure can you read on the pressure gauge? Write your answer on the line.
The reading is 220 psi
